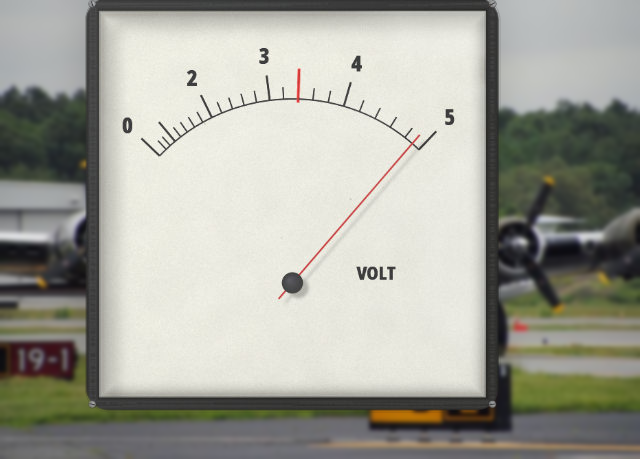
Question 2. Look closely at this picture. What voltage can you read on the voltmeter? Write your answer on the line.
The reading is 4.9 V
